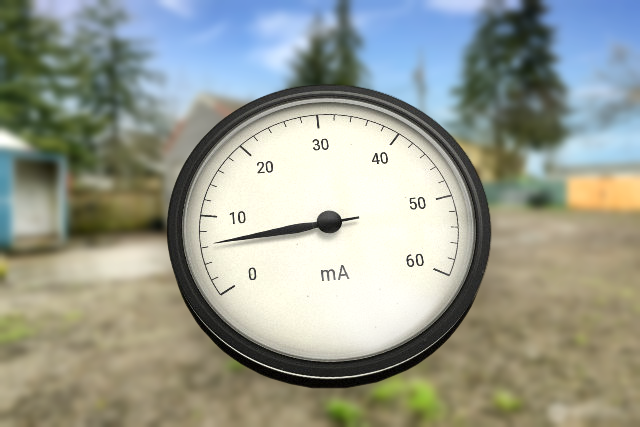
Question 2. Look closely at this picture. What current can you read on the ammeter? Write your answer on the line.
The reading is 6 mA
